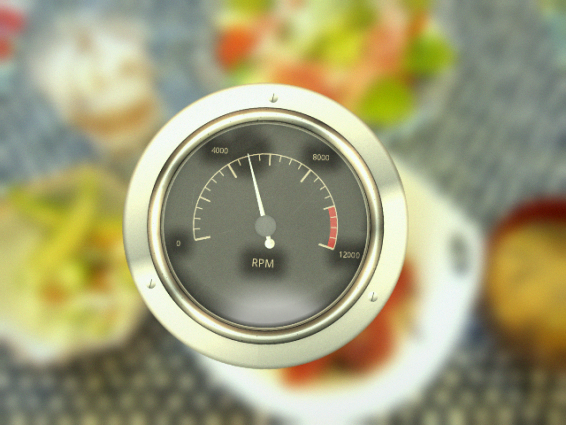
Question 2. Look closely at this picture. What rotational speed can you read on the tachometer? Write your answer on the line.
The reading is 5000 rpm
